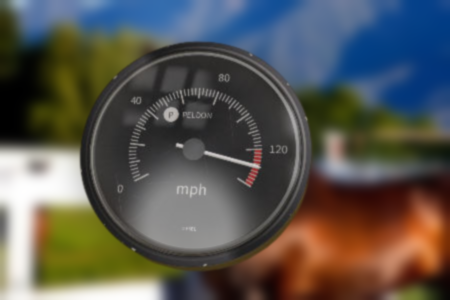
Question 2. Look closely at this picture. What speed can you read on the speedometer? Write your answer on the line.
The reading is 130 mph
